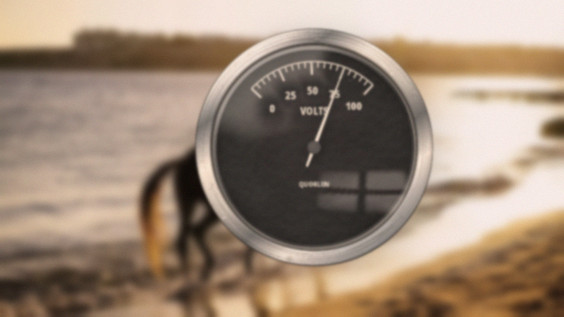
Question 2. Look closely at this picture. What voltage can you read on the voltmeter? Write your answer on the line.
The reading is 75 V
